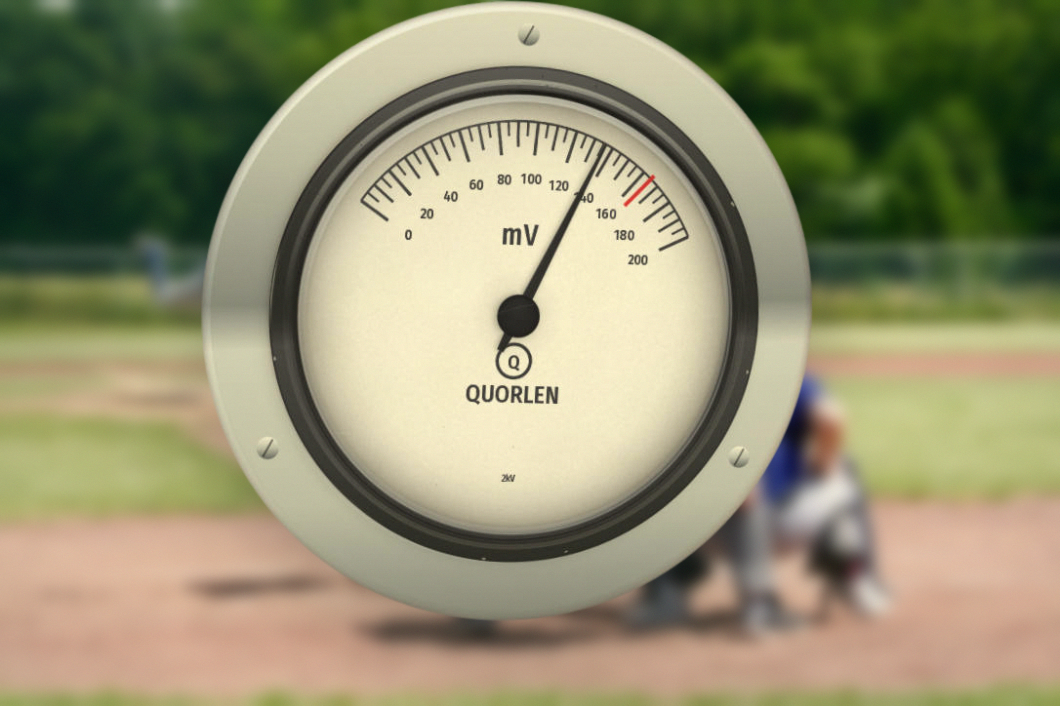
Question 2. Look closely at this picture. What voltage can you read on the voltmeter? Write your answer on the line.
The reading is 135 mV
